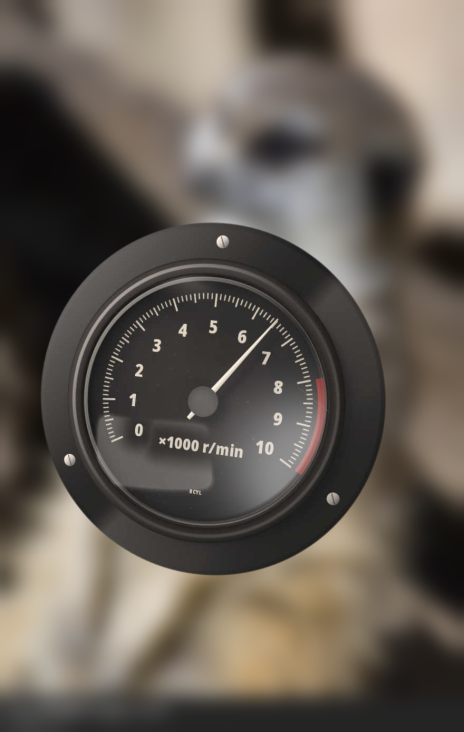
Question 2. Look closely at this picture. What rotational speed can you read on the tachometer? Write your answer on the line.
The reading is 6500 rpm
